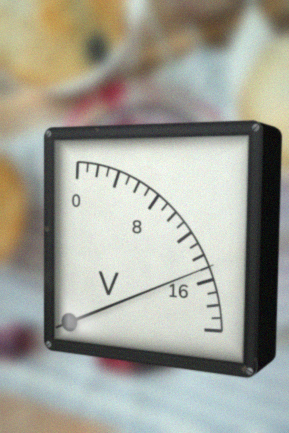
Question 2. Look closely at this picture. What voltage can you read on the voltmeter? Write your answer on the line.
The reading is 15 V
